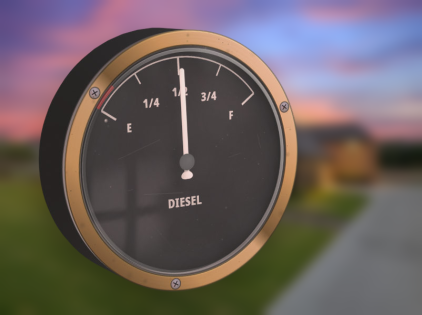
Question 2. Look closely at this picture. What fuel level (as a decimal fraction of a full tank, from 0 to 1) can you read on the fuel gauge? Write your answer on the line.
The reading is 0.5
